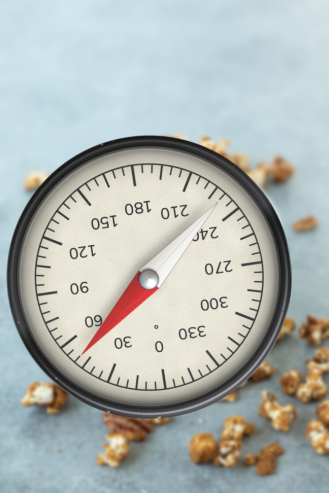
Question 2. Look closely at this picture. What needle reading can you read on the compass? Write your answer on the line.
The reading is 50 °
